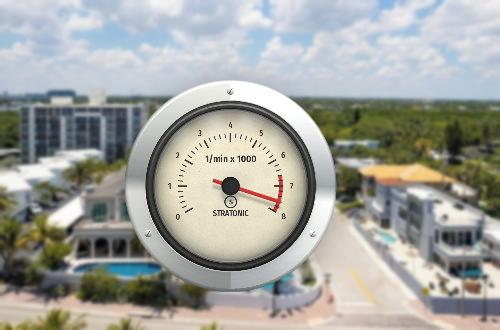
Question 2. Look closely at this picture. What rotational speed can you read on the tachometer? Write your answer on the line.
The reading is 7600 rpm
